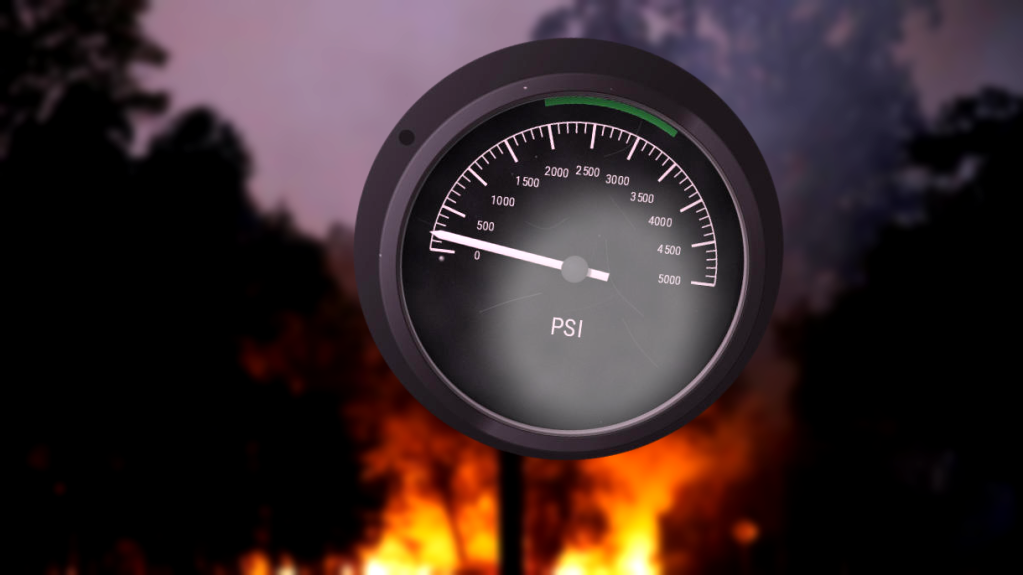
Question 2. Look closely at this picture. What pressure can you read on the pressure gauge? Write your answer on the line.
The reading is 200 psi
